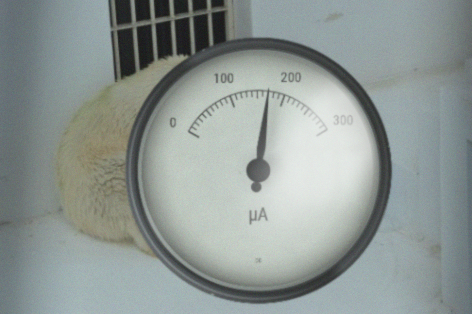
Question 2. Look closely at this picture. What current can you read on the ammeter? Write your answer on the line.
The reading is 170 µA
